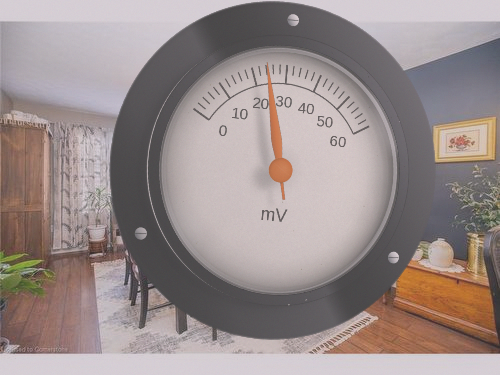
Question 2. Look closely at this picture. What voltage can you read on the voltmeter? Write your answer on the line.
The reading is 24 mV
